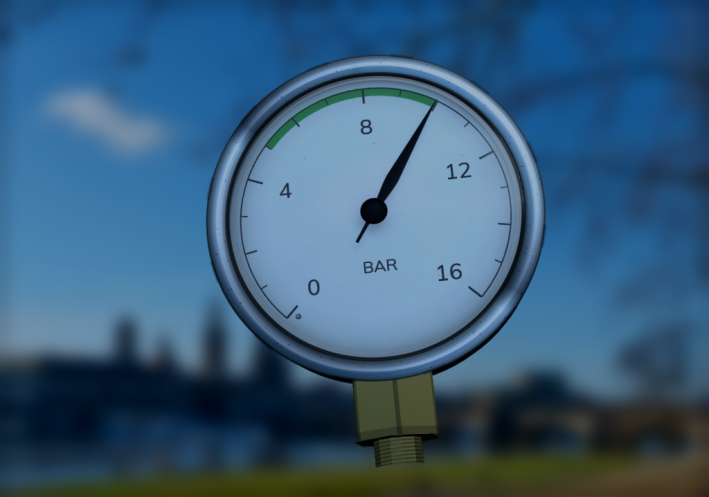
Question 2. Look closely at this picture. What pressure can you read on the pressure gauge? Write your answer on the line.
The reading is 10 bar
